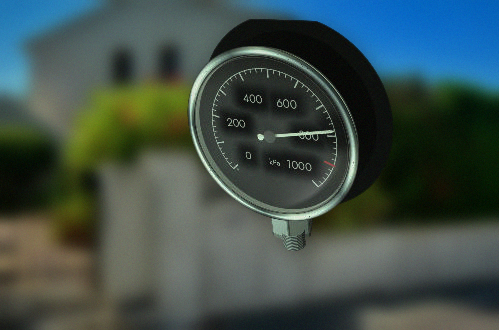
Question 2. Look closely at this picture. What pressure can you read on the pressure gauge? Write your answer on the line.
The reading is 780 kPa
